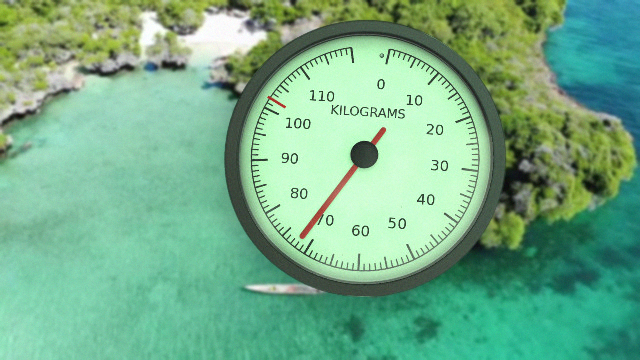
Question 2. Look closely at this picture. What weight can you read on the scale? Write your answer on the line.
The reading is 72 kg
